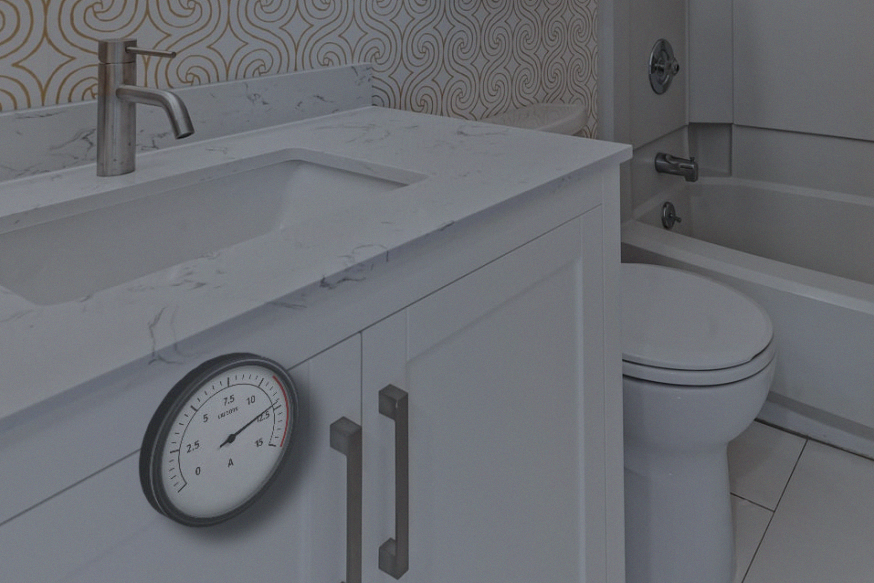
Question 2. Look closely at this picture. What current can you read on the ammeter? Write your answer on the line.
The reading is 12 A
